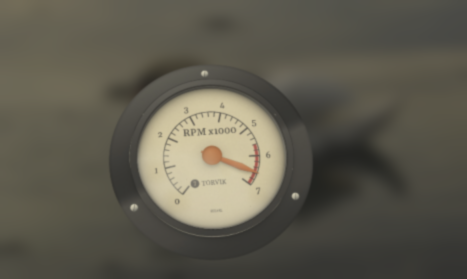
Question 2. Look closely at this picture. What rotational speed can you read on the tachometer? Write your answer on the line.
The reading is 6600 rpm
